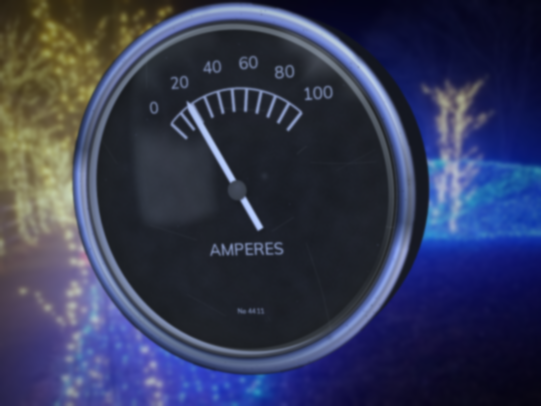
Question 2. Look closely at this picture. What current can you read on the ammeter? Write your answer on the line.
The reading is 20 A
